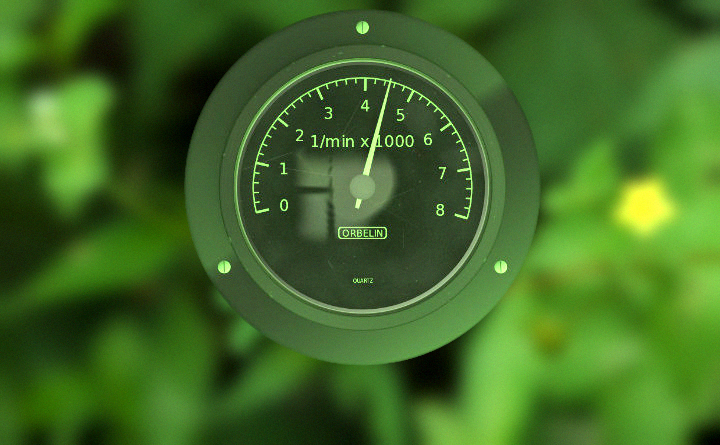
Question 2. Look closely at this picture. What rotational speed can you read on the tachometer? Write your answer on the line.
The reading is 4500 rpm
